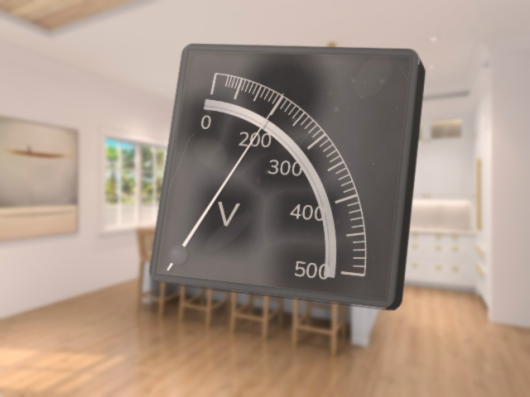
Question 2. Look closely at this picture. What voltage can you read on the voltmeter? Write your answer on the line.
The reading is 200 V
